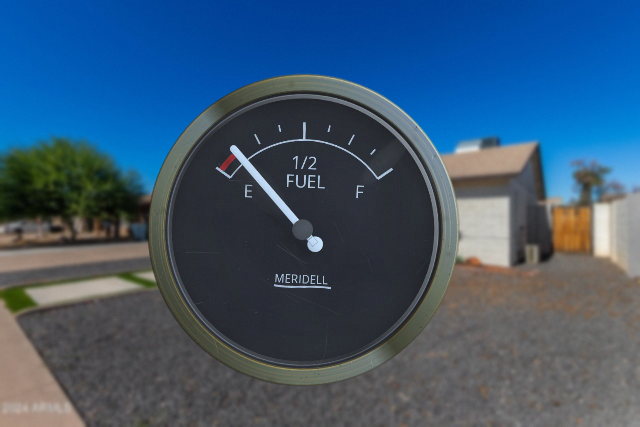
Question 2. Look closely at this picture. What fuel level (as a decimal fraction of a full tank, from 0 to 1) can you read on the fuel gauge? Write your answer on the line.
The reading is 0.125
